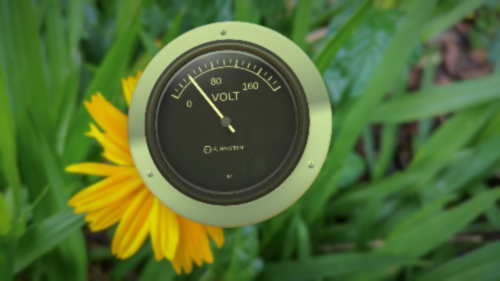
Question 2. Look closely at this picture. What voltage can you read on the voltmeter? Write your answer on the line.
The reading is 40 V
